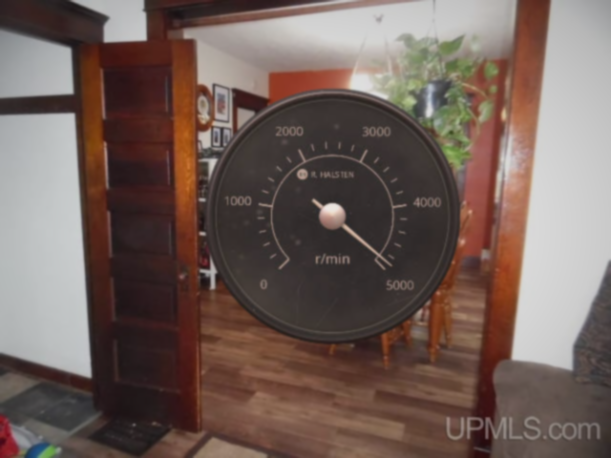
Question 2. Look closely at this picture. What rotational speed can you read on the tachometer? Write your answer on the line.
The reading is 4900 rpm
